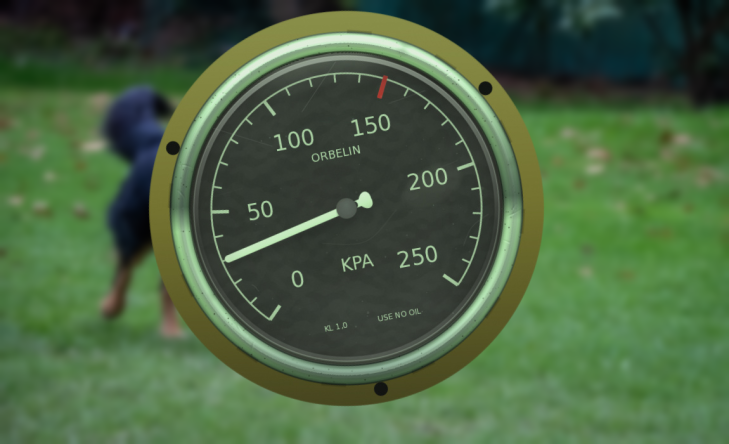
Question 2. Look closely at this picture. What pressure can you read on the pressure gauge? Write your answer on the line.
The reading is 30 kPa
